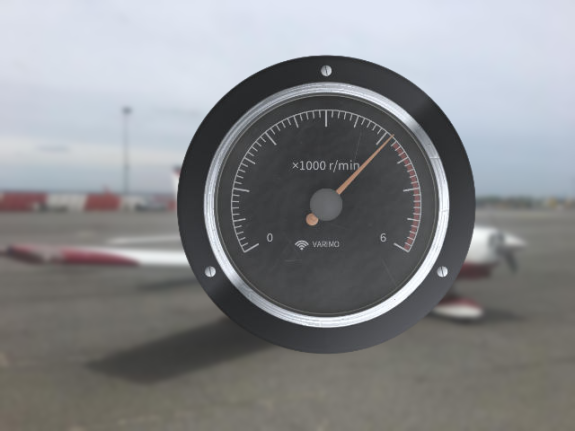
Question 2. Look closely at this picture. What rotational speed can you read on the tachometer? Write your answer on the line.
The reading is 4100 rpm
